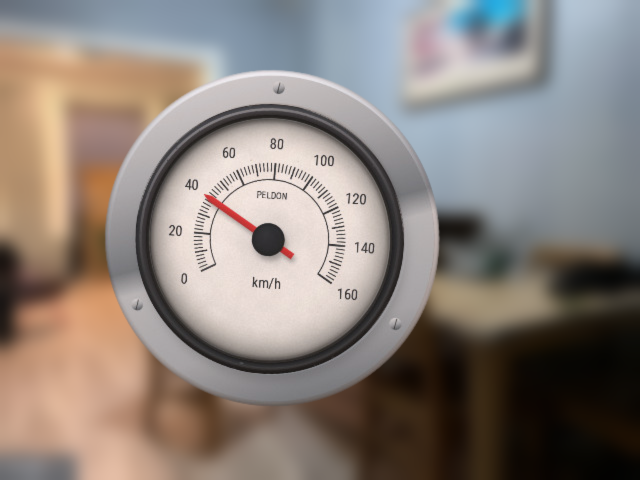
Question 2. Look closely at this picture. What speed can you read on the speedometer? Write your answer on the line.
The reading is 40 km/h
